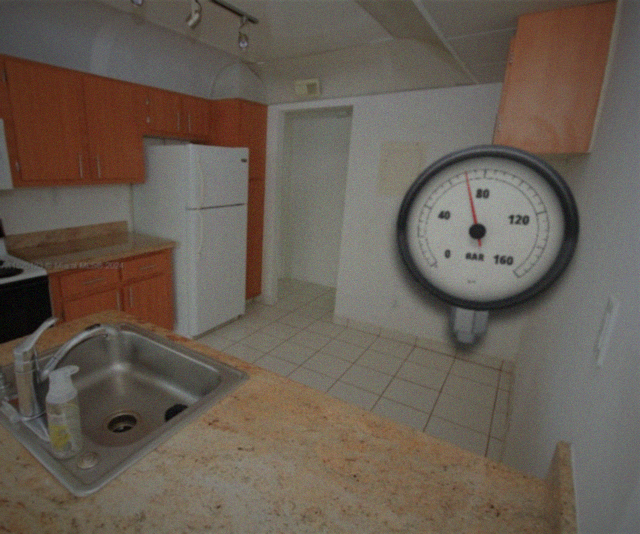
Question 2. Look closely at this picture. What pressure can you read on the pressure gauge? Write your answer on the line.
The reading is 70 bar
